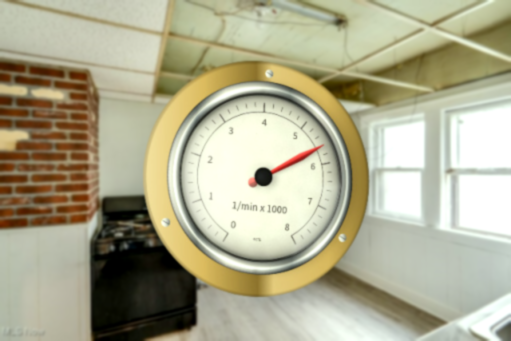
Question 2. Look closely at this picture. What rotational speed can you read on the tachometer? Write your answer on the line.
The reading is 5600 rpm
